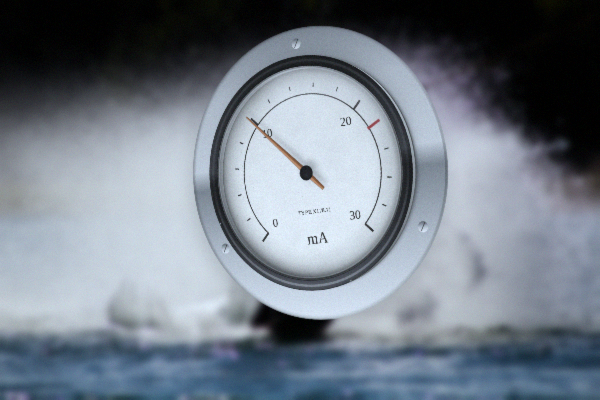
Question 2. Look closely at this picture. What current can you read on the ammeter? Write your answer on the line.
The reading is 10 mA
